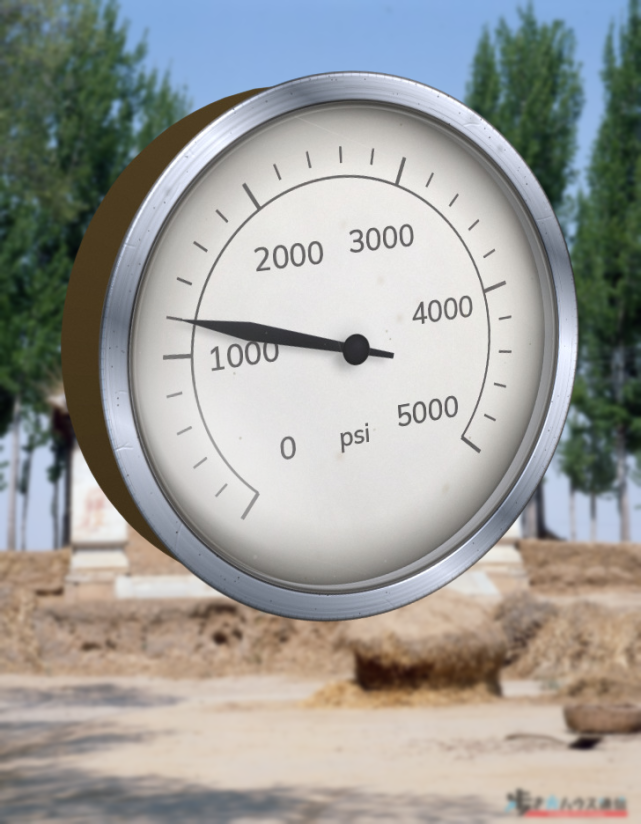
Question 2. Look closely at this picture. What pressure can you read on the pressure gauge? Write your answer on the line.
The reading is 1200 psi
